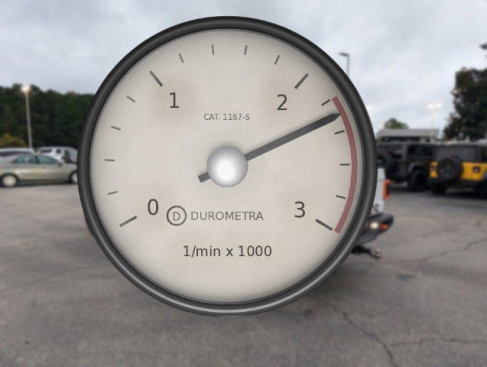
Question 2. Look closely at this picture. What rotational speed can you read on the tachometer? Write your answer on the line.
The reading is 2300 rpm
